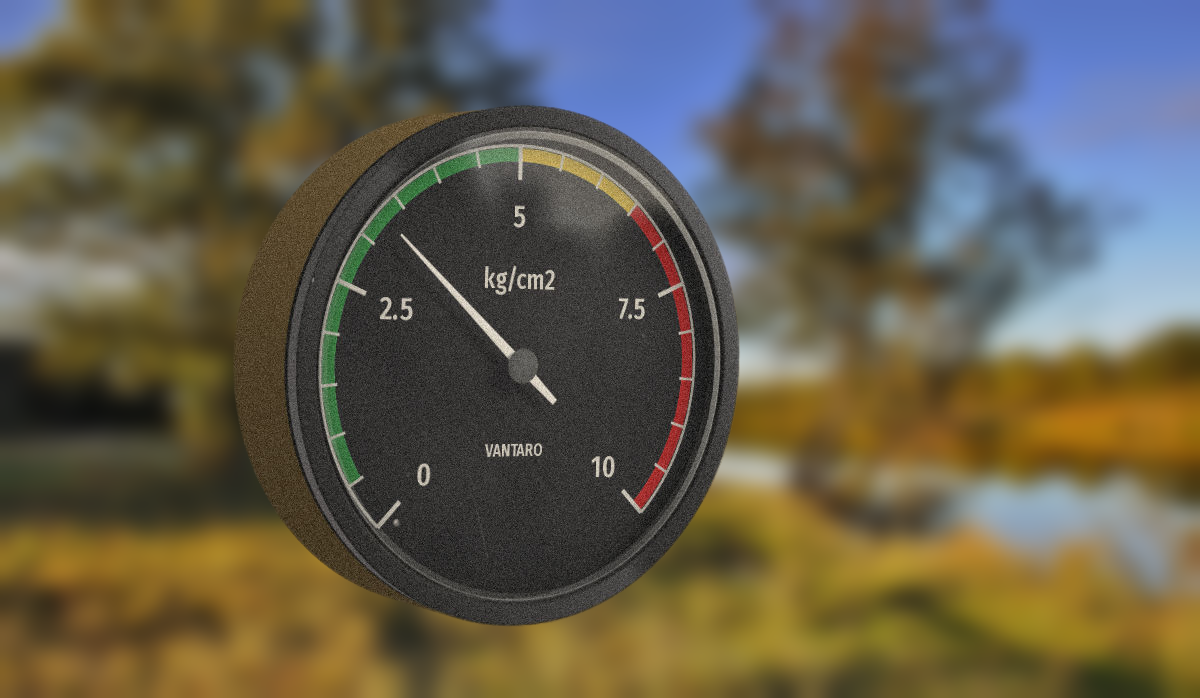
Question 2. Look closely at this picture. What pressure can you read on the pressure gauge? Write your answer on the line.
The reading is 3.25 kg/cm²
